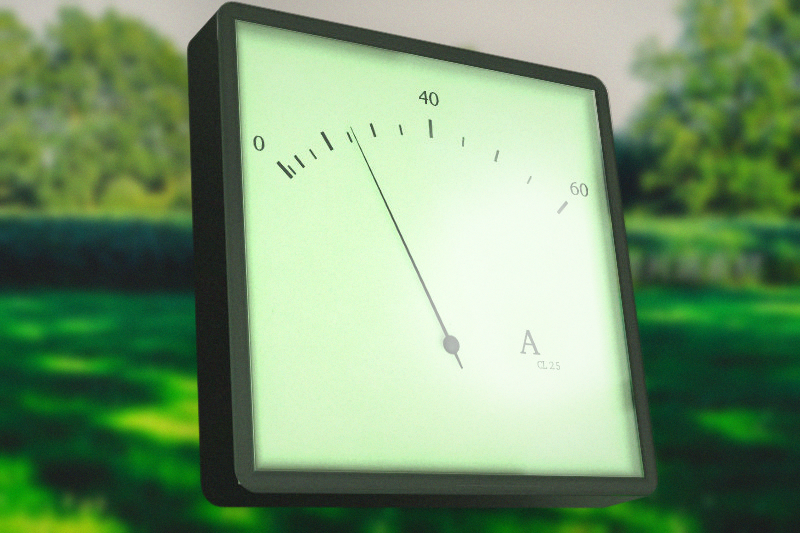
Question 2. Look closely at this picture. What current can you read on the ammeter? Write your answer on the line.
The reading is 25 A
